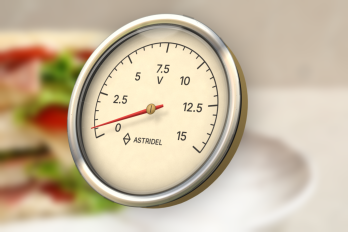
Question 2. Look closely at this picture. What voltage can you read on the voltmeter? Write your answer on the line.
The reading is 0.5 V
